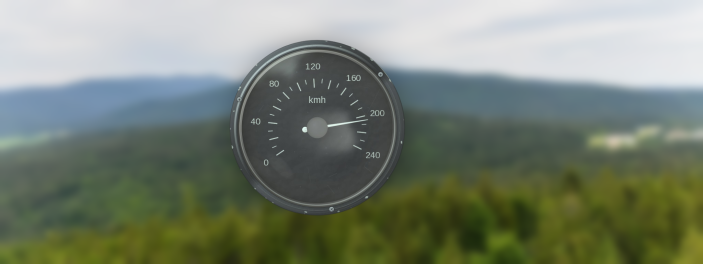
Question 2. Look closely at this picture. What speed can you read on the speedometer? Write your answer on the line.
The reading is 205 km/h
